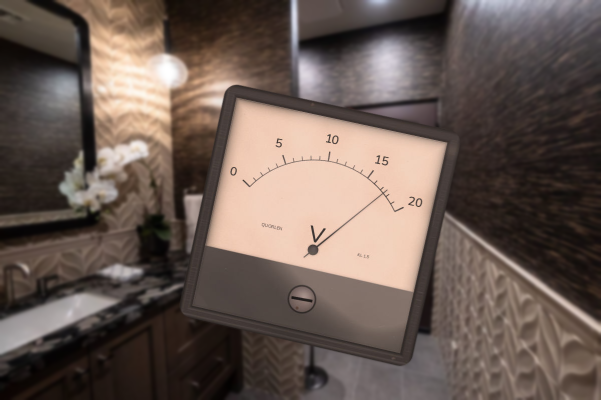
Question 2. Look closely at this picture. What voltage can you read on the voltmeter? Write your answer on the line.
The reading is 17.5 V
